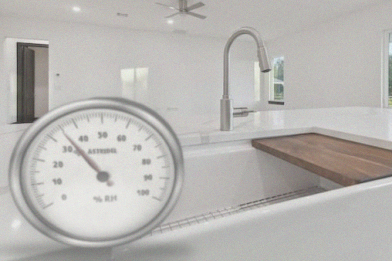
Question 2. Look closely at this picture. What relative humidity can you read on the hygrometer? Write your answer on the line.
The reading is 35 %
